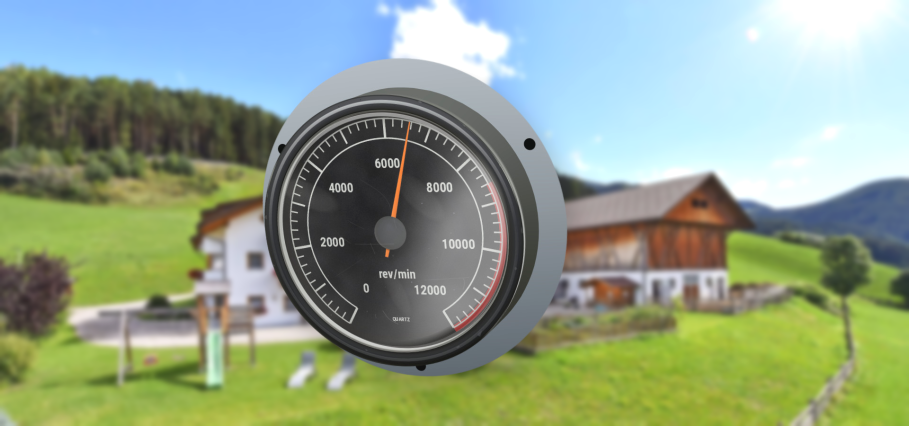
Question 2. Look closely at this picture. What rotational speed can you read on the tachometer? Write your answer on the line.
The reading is 6600 rpm
